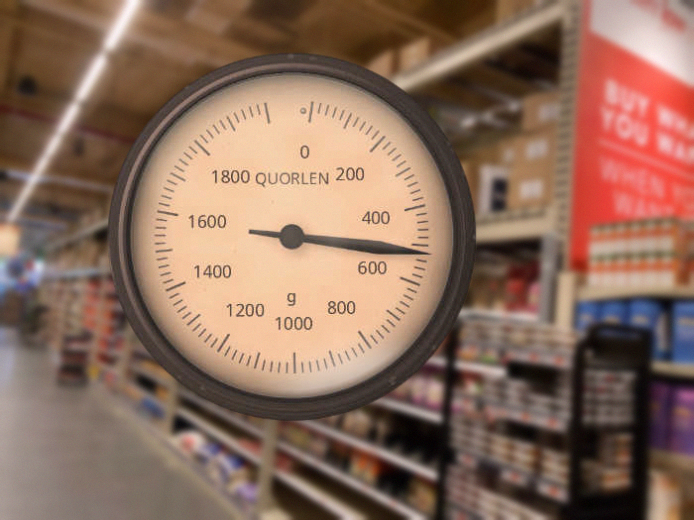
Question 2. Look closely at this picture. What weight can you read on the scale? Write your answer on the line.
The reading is 520 g
